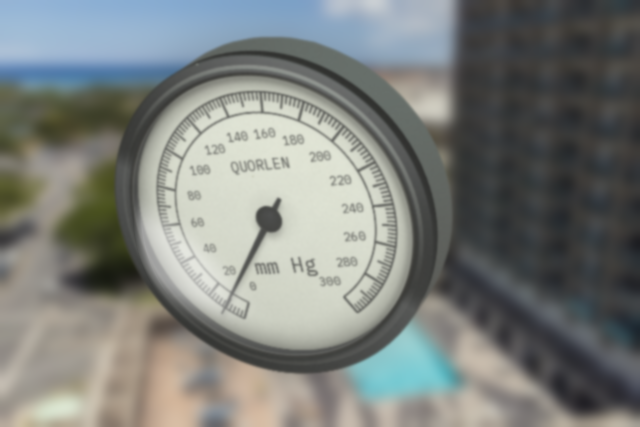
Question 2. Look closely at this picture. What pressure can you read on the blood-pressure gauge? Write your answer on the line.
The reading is 10 mmHg
